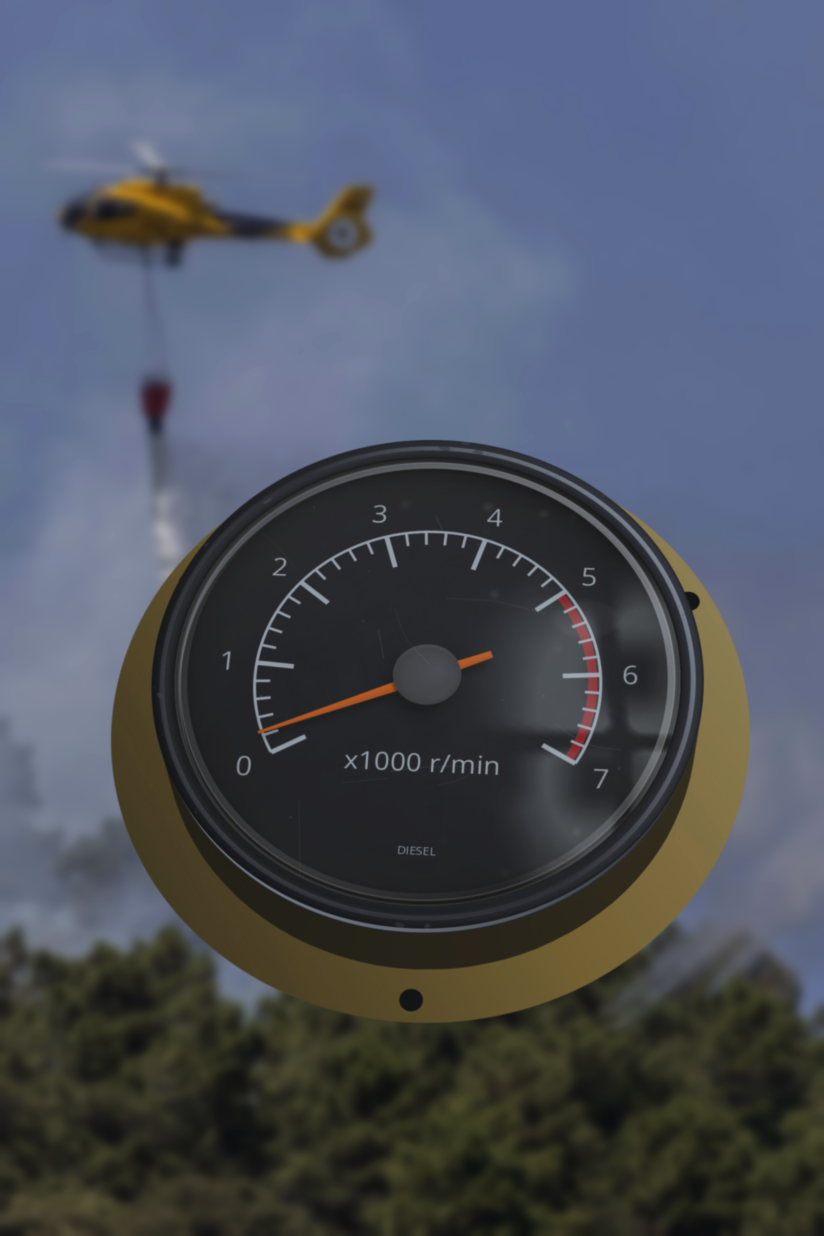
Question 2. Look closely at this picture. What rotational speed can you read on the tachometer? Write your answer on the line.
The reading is 200 rpm
